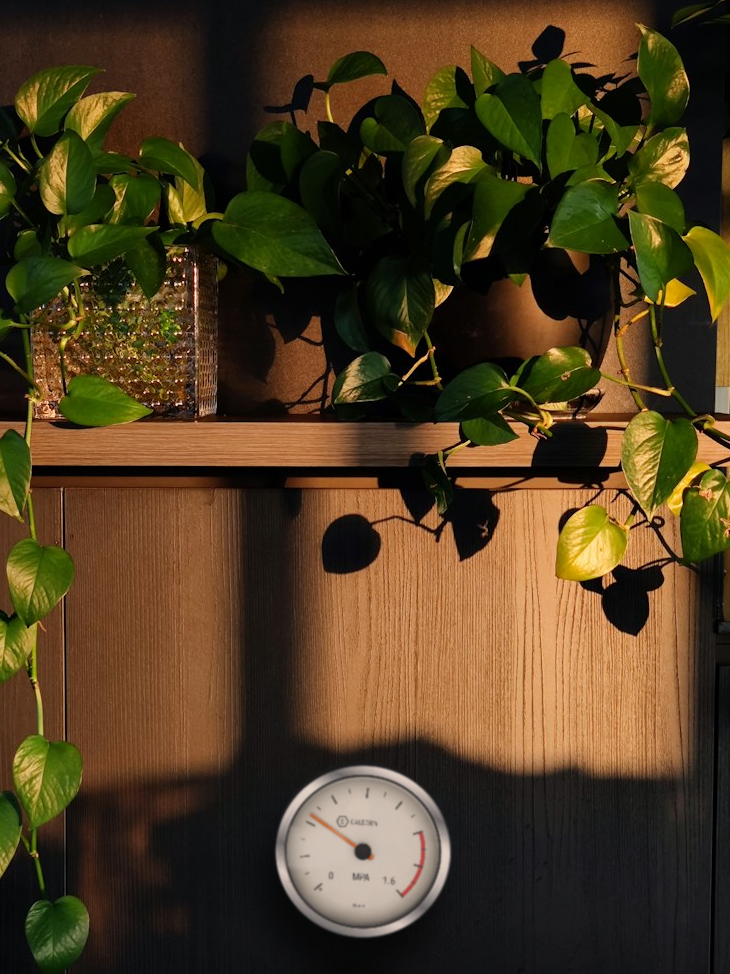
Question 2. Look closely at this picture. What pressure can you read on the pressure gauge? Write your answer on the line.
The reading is 0.45 MPa
